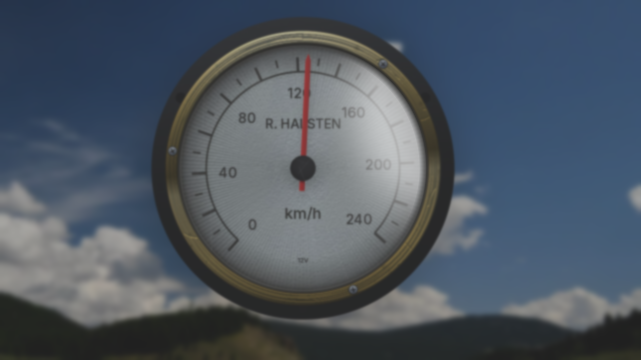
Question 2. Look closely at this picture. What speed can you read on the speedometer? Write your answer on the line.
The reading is 125 km/h
